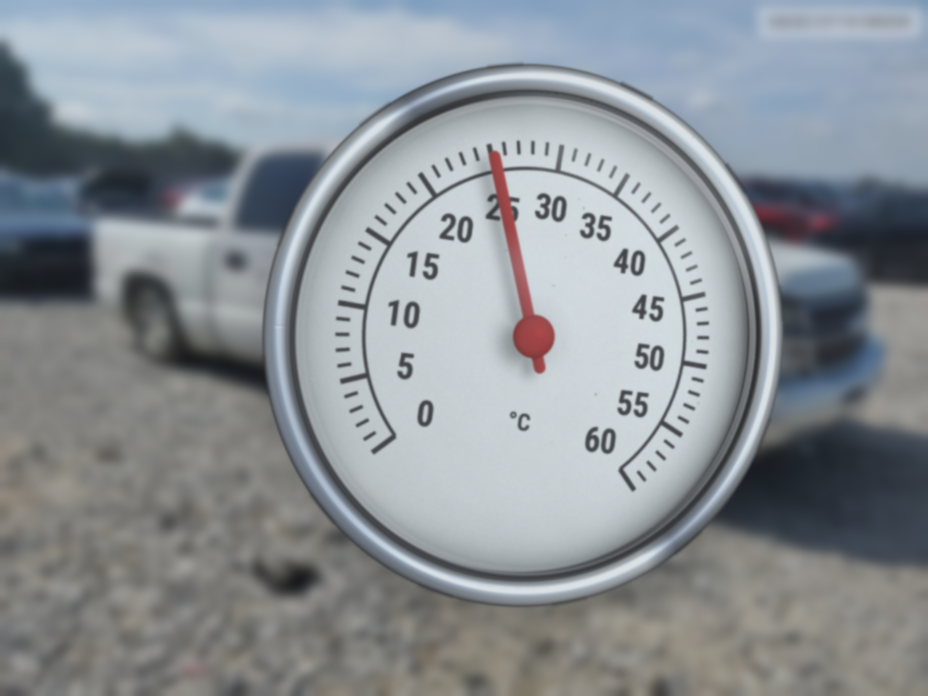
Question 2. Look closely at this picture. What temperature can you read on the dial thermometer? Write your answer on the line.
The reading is 25 °C
